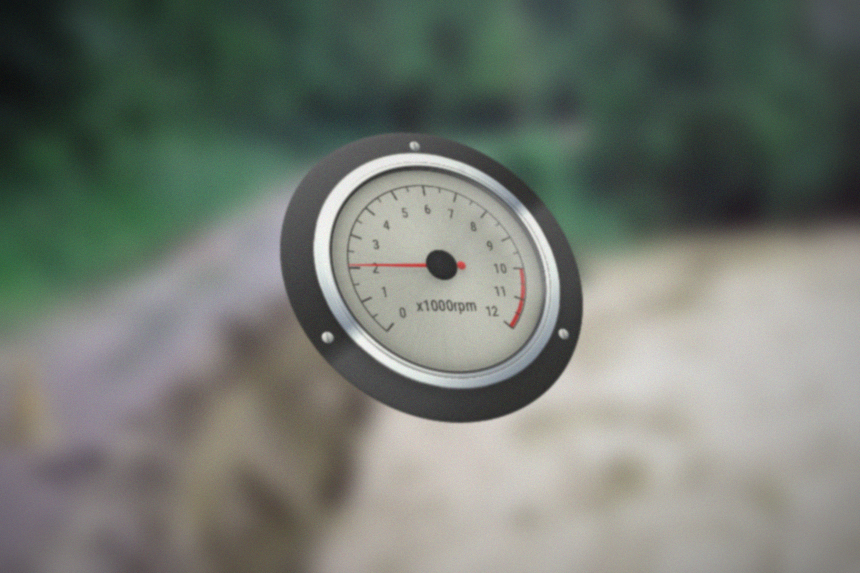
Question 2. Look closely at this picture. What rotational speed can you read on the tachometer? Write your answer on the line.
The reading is 2000 rpm
